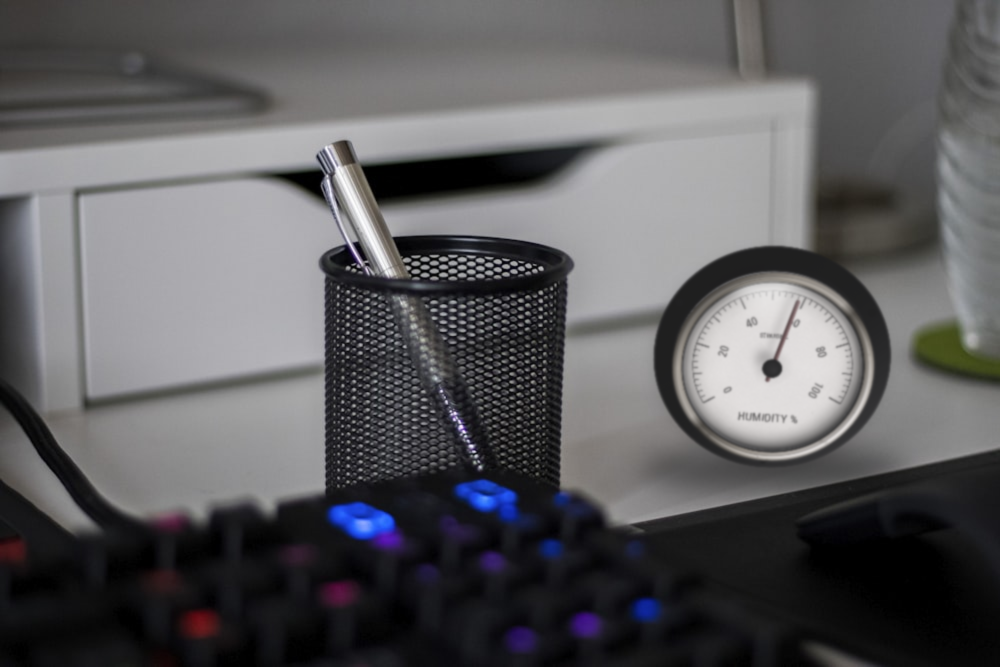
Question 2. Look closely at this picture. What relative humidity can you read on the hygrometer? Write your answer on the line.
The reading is 58 %
